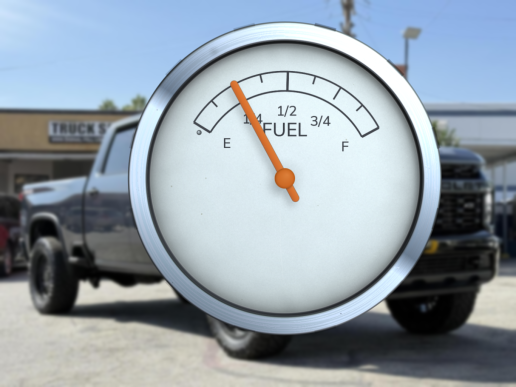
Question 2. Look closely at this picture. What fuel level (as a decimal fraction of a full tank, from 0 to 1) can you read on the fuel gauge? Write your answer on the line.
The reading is 0.25
